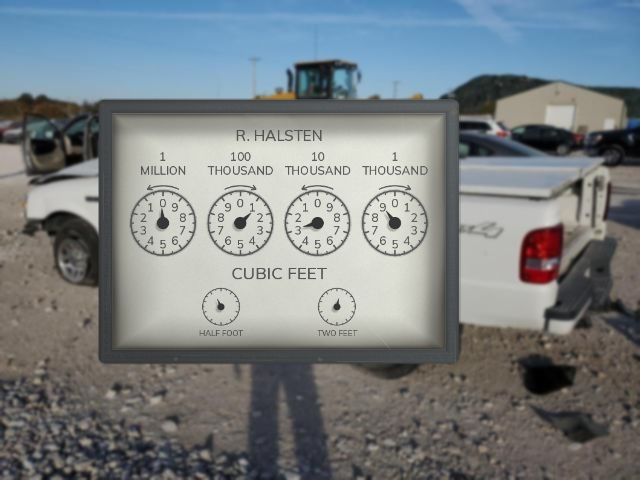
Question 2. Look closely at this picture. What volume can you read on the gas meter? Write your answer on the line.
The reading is 12900 ft³
